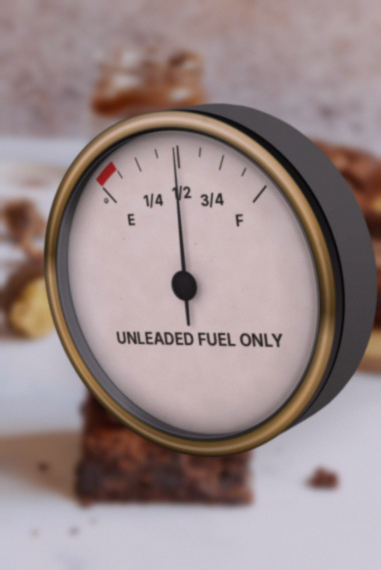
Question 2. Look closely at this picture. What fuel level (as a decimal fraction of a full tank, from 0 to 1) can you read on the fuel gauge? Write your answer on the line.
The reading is 0.5
